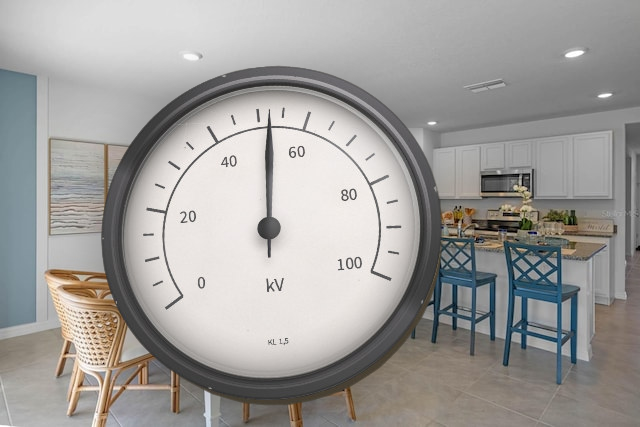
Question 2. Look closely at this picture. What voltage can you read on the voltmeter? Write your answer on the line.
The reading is 52.5 kV
